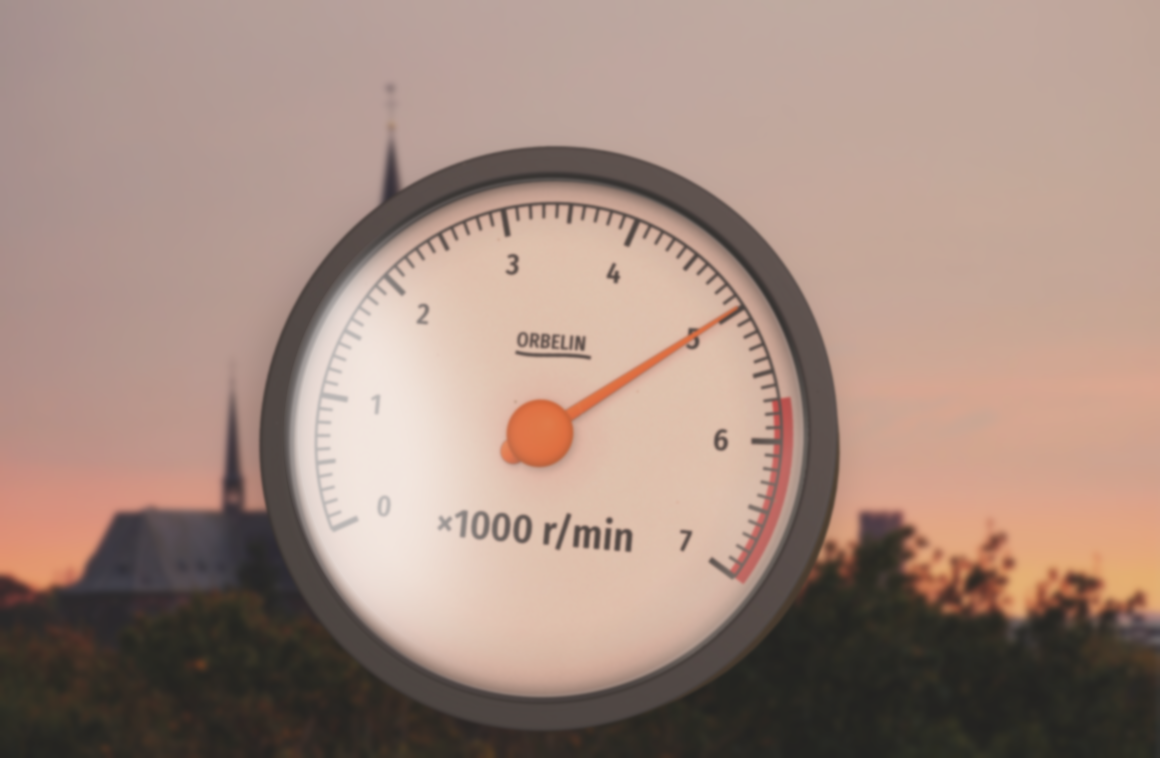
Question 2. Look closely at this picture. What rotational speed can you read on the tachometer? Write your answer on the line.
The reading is 5000 rpm
